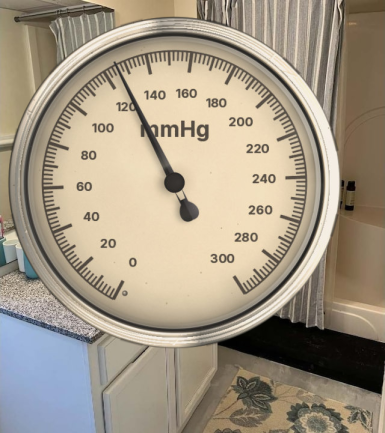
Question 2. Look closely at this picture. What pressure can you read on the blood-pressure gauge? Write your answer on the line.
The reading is 126 mmHg
